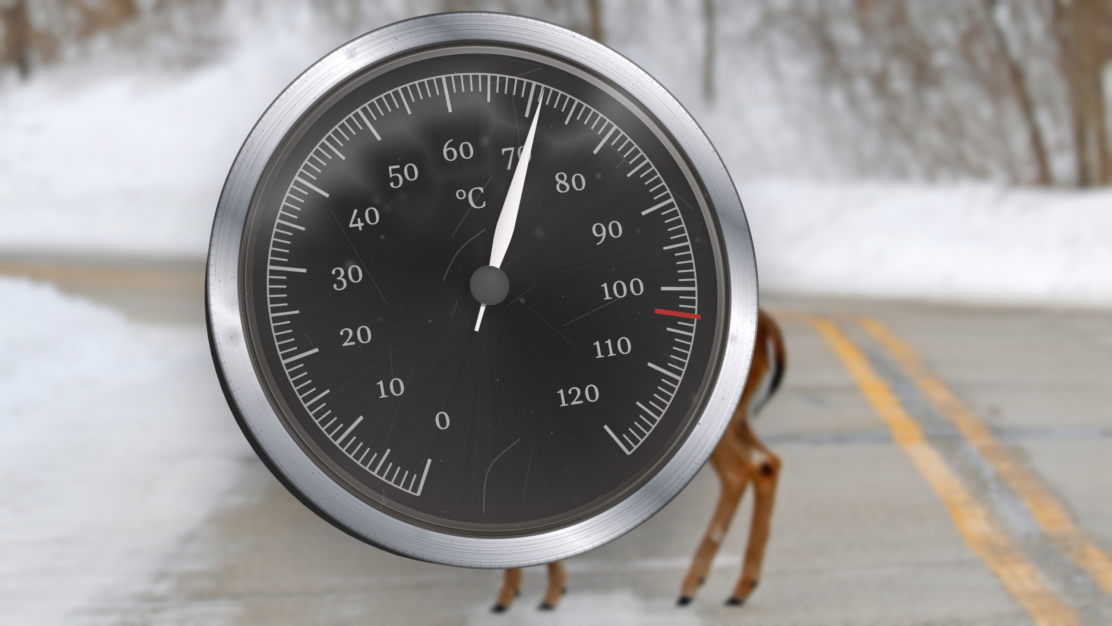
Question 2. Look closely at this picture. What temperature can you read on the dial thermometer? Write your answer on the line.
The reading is 71 °C
